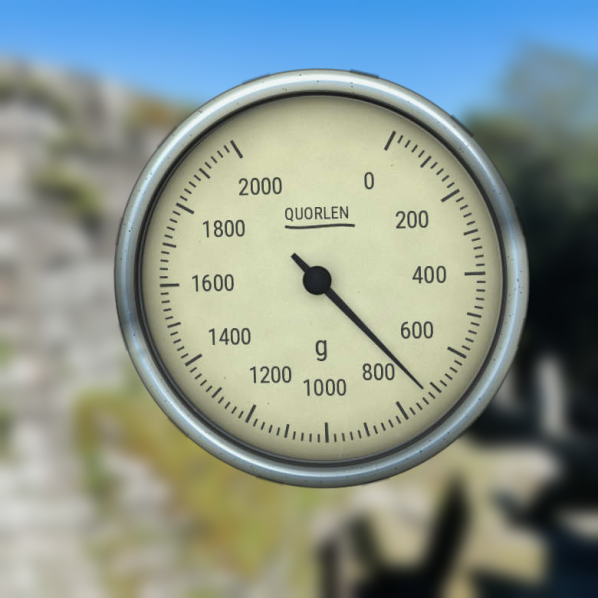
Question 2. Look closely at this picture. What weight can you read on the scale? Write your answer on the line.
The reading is 720 g
